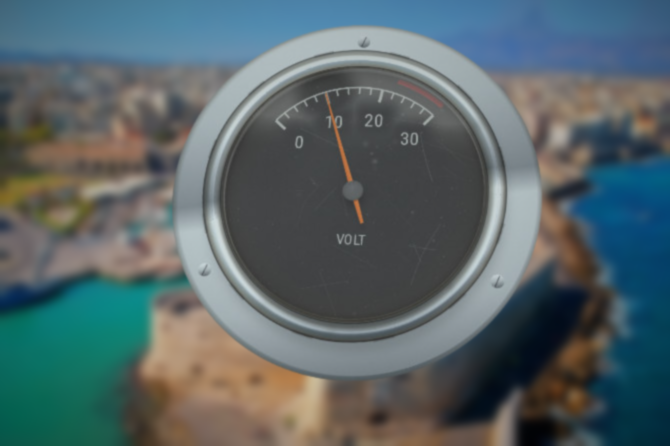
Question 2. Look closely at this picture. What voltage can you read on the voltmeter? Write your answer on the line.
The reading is 10 V
